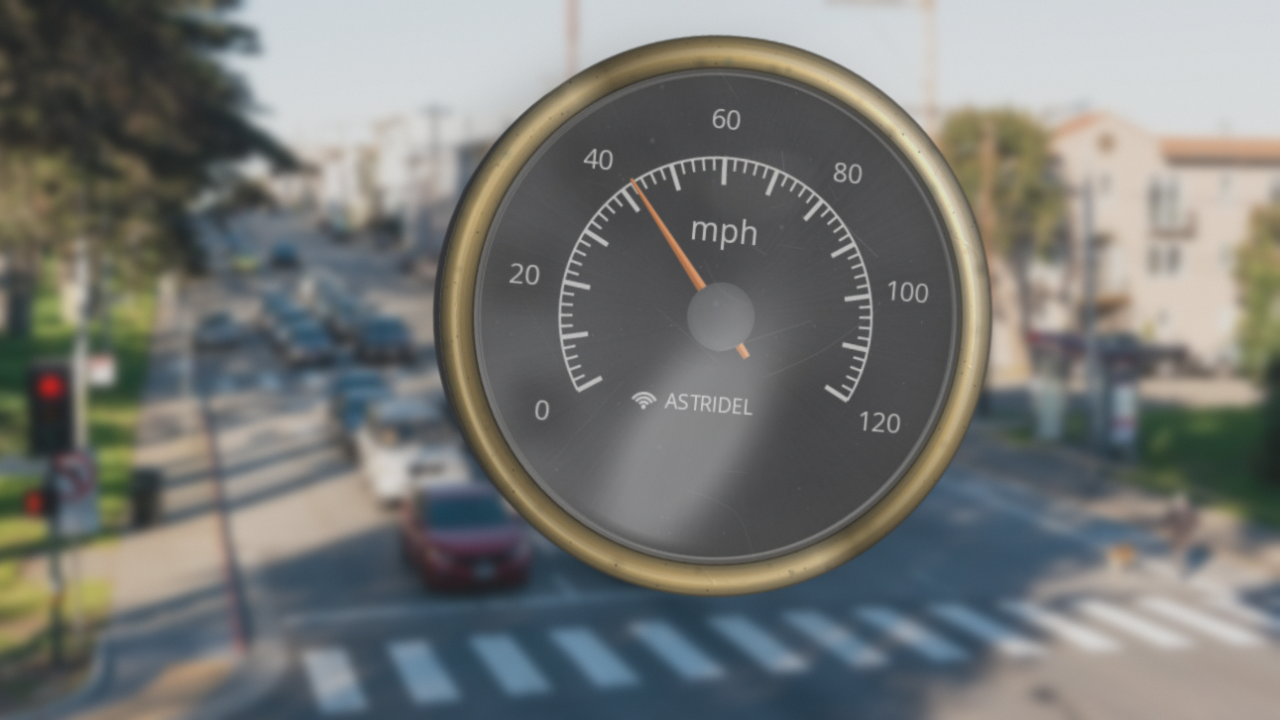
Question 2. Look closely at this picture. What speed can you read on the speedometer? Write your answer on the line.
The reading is 42 mph
